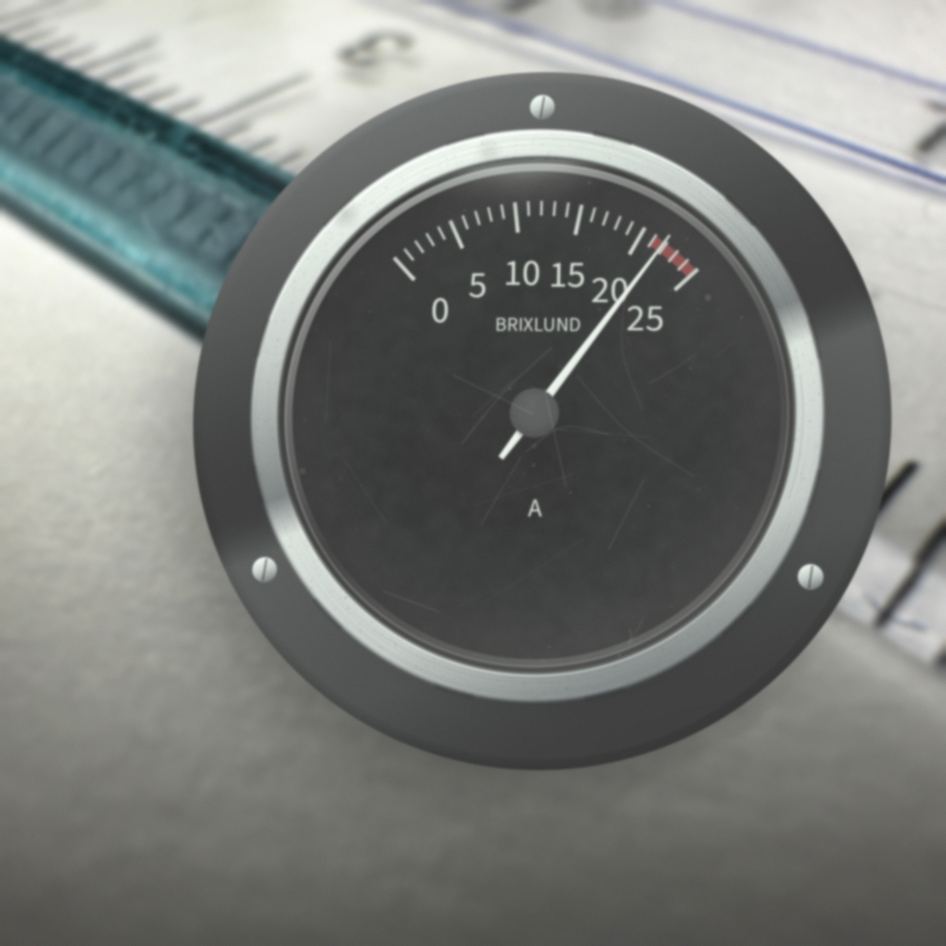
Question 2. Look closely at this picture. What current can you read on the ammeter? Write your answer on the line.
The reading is 22 A
